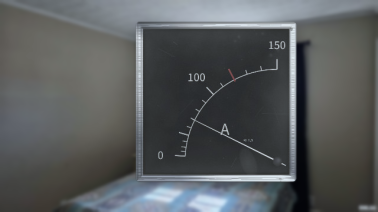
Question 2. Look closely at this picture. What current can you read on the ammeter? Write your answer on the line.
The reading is 70 A
